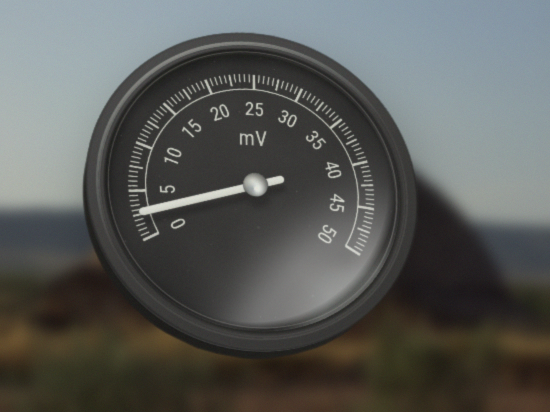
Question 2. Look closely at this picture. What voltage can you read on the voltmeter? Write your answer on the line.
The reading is 2.5 mV
